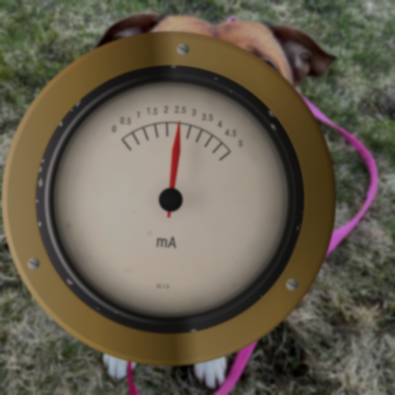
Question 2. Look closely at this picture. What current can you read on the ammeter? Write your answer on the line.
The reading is 2.5 mA
